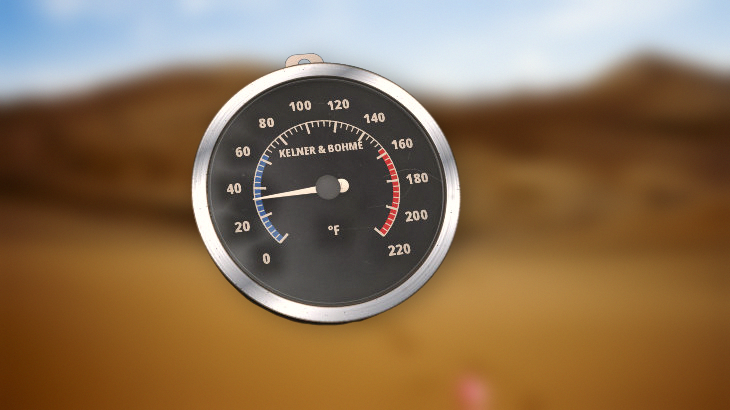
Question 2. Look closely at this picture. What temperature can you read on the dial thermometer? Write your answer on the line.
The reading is 32 °F
